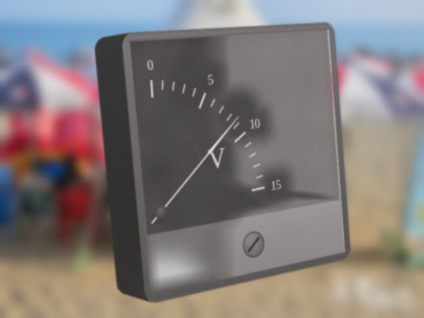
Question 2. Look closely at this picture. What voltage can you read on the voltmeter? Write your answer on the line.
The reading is 8.5 V
